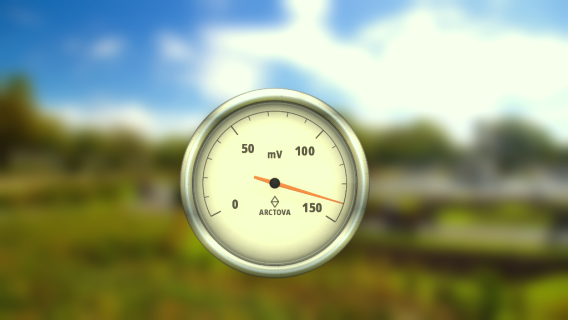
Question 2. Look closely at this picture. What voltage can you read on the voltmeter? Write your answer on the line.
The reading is 140 mV
